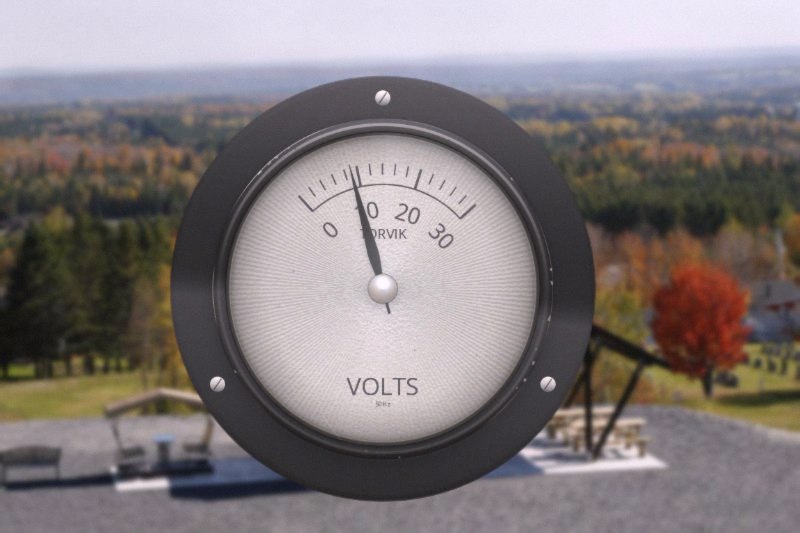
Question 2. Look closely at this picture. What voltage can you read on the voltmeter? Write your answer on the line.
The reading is 9 V
